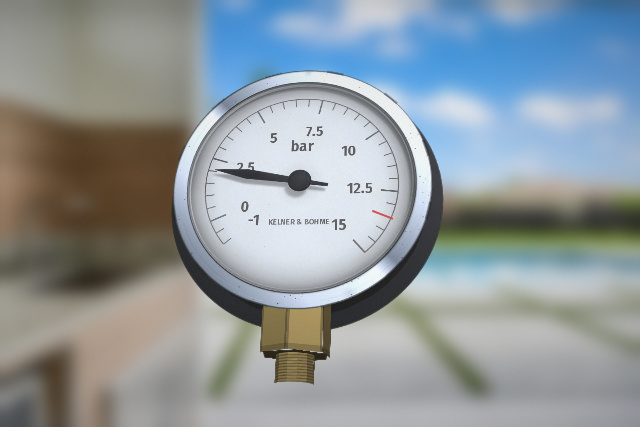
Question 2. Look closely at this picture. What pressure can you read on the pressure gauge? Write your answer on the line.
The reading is 2 bar
